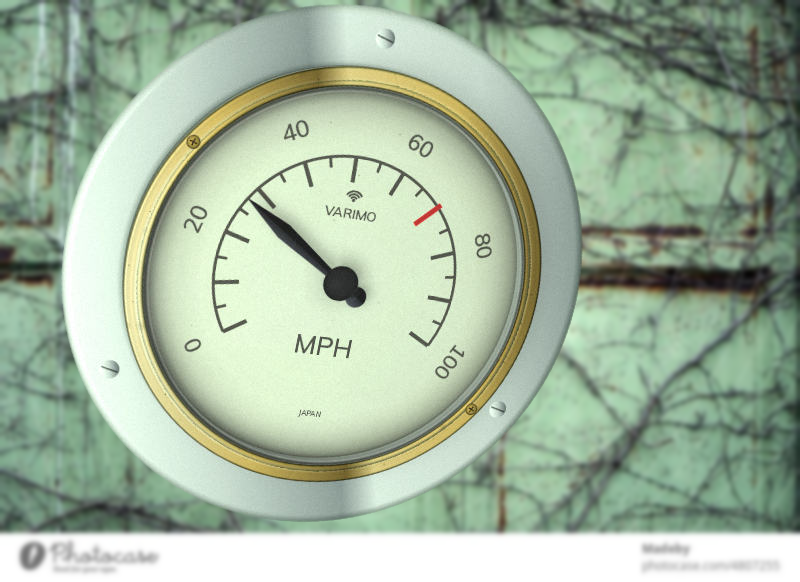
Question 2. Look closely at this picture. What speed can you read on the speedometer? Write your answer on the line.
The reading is 27.5 mph
